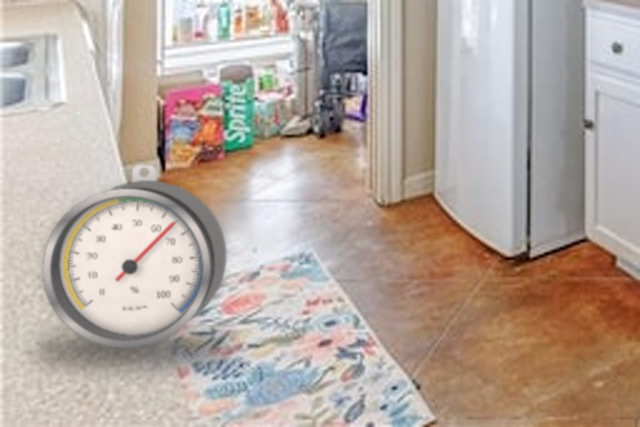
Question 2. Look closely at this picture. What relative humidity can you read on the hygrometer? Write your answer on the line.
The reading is 65 %
